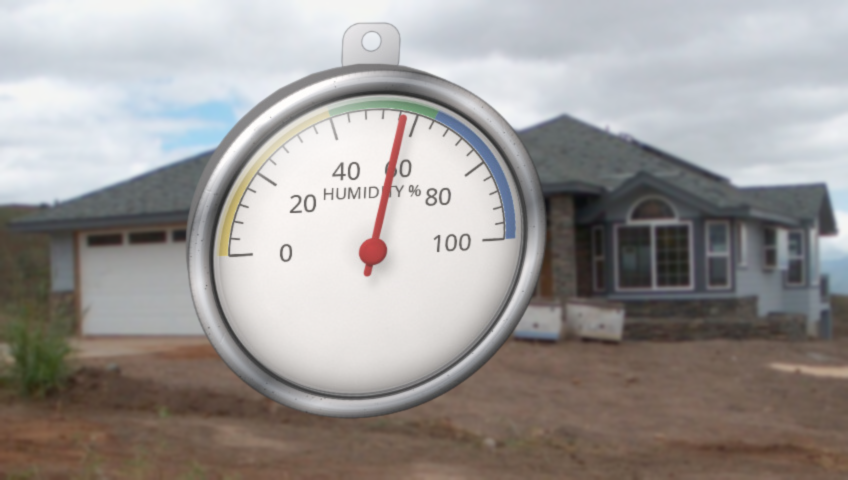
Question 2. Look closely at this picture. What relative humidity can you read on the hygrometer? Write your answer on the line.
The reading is 56 %
